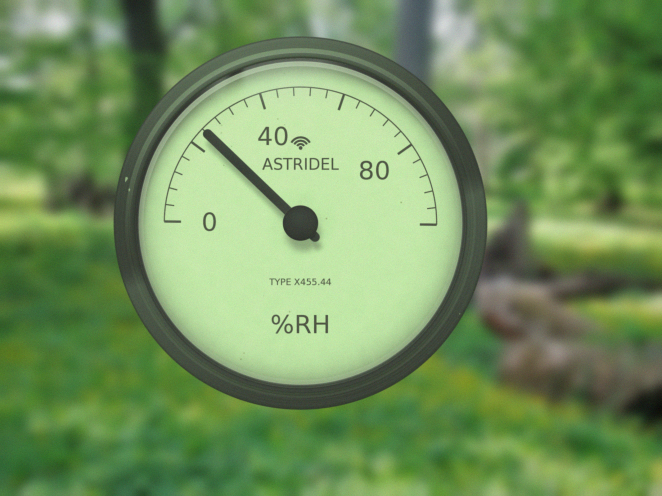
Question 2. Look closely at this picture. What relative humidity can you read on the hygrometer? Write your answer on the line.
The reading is 24 %
